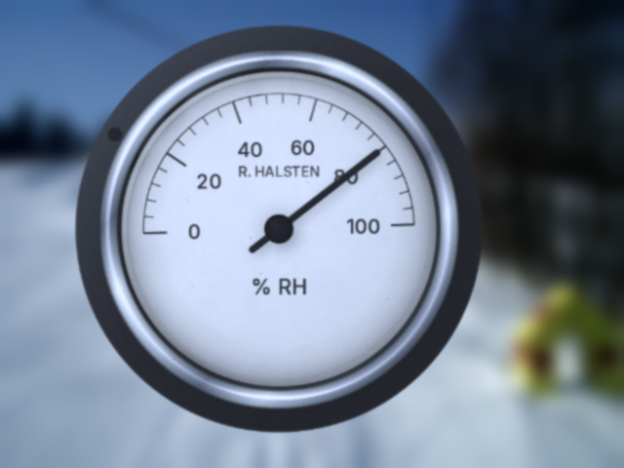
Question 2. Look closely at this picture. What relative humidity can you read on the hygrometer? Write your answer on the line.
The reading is 80 %
